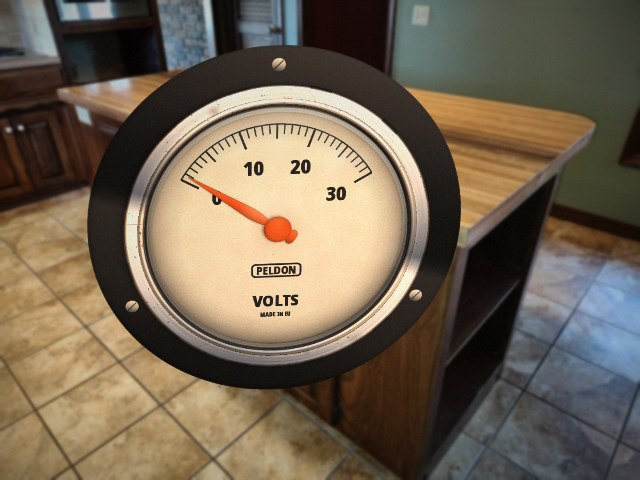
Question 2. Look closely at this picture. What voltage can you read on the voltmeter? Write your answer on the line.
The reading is 1 V
